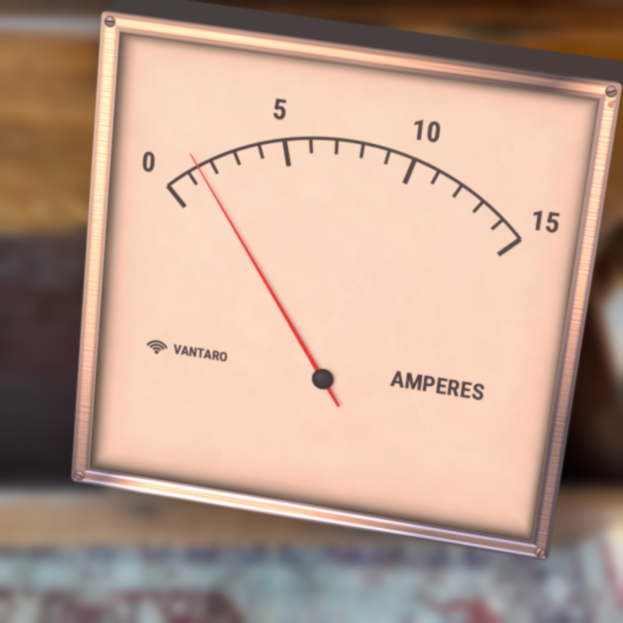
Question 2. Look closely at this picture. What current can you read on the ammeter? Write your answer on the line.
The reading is 1.5 A
